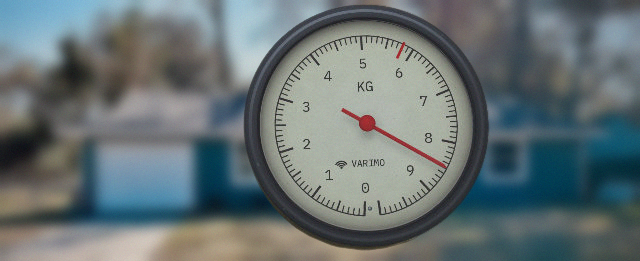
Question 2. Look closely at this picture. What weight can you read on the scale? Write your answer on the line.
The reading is 8.5 kg
